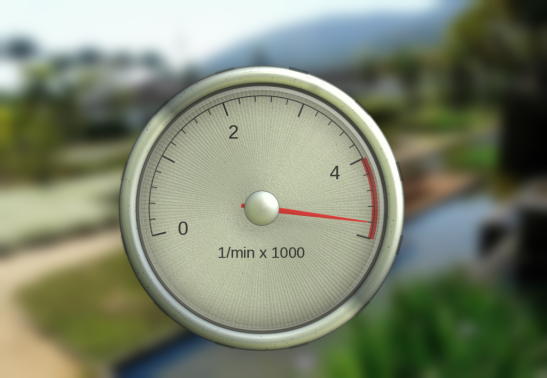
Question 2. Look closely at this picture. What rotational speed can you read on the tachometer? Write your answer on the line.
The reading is 4800 rpm
